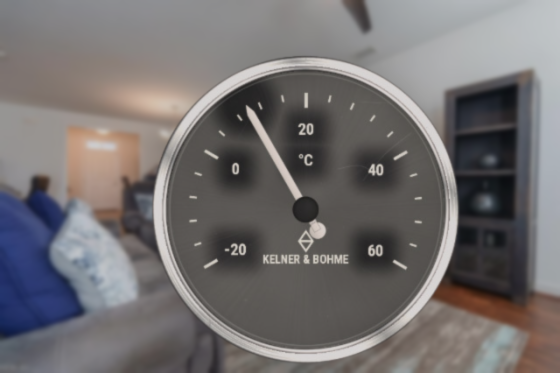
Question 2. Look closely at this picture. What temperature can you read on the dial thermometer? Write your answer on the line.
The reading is 10 °C
